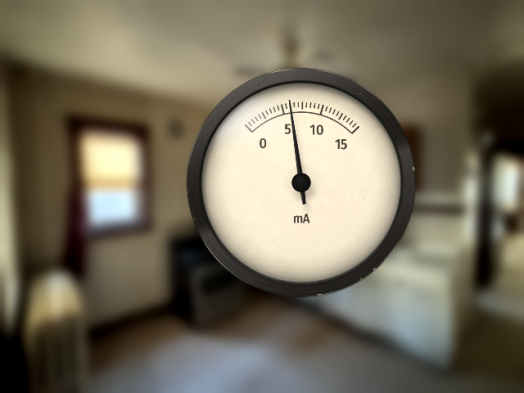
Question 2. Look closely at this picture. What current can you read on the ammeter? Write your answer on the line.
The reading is 6 mA
